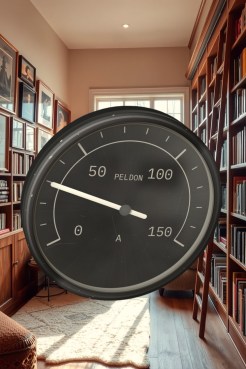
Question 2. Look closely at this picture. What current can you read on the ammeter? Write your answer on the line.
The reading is 30 A
